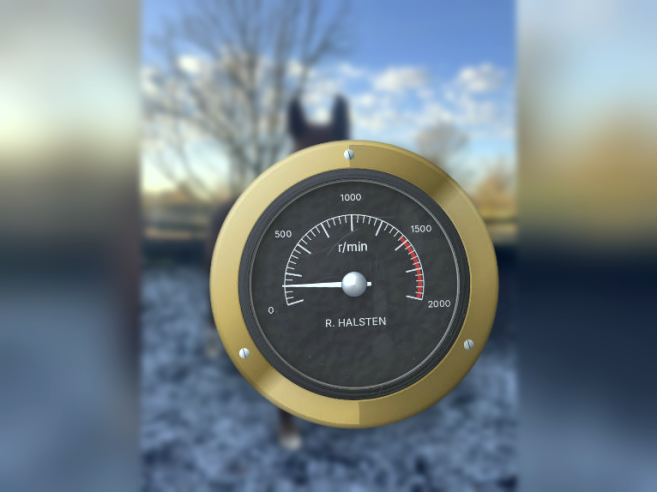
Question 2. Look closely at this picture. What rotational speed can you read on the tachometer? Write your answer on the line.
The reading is 150 rpm
